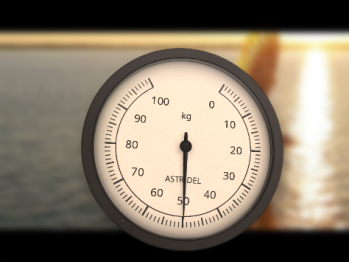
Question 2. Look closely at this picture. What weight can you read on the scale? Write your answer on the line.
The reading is 50 kg
